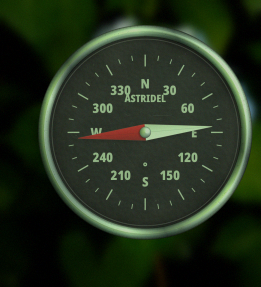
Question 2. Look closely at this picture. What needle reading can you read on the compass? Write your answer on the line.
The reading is 265 °
